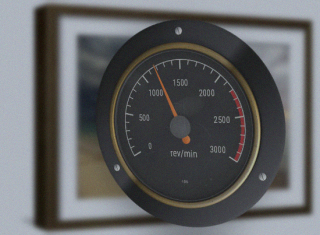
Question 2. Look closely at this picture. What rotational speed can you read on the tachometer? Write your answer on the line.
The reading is 1200 rpm
